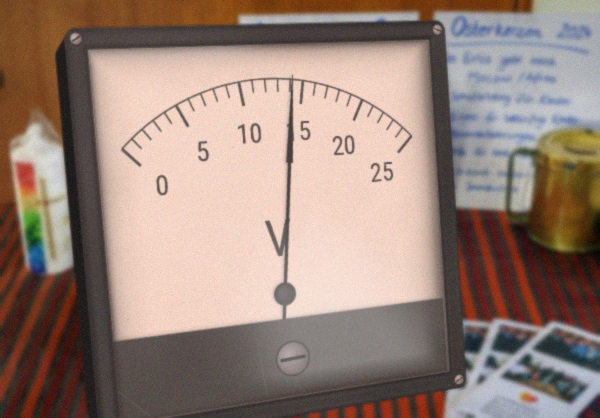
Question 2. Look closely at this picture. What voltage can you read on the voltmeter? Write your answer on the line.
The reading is 14 V
